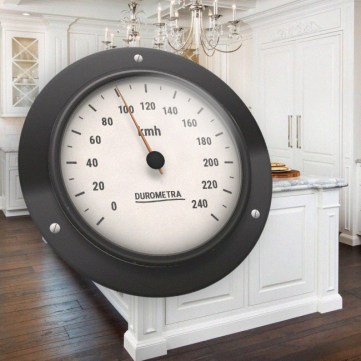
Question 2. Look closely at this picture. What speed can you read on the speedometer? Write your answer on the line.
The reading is 100 km/h
